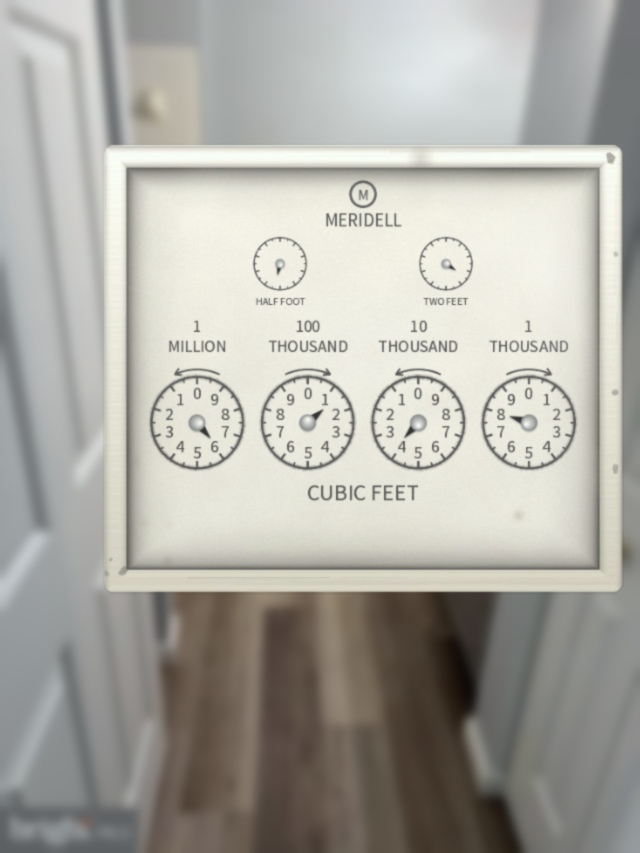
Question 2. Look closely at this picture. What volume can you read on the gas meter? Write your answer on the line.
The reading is 613800 ft³
